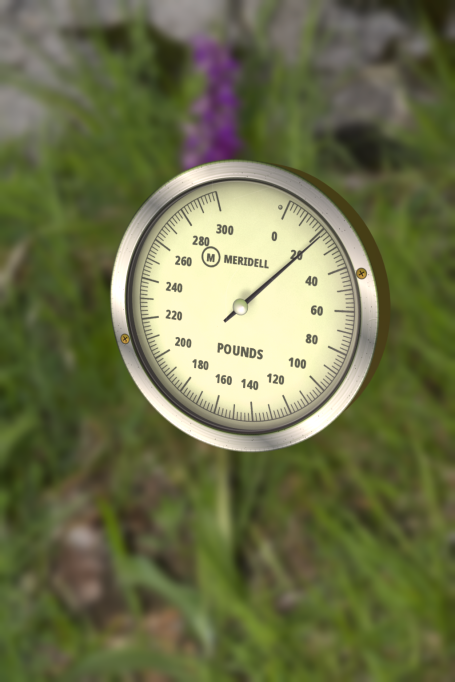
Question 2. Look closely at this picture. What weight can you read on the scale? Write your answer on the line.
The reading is 22 lb
